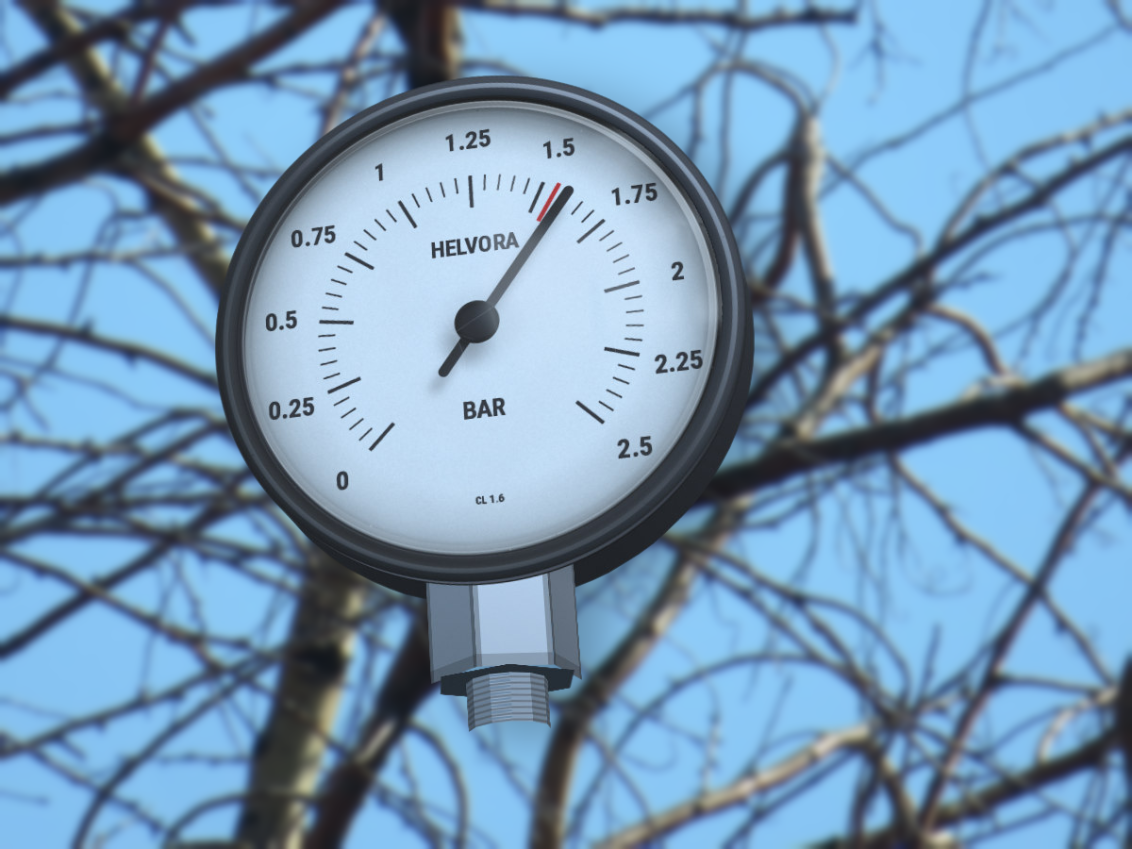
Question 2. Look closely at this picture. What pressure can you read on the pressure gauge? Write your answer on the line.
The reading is 1.6 bar
